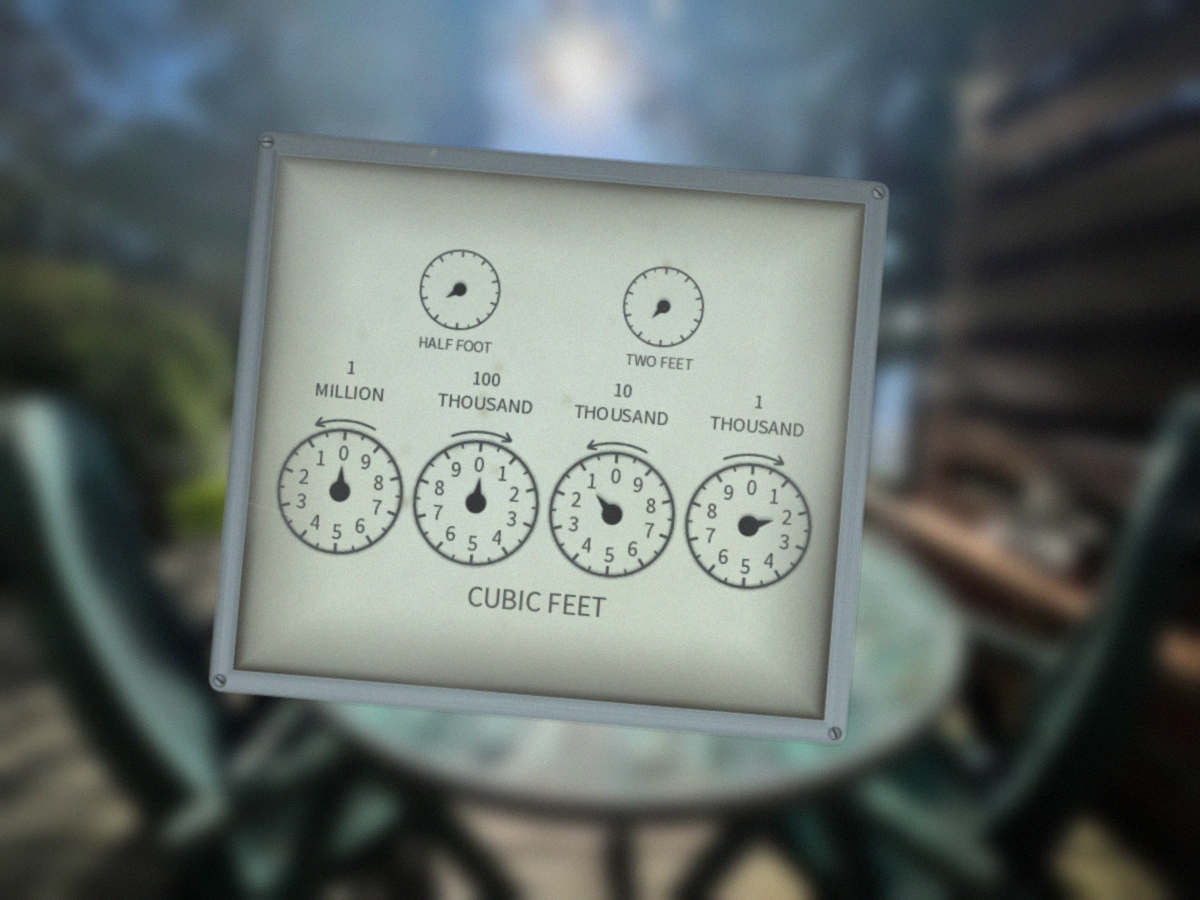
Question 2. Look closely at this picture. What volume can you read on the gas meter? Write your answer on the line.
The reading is 1200 ft³
